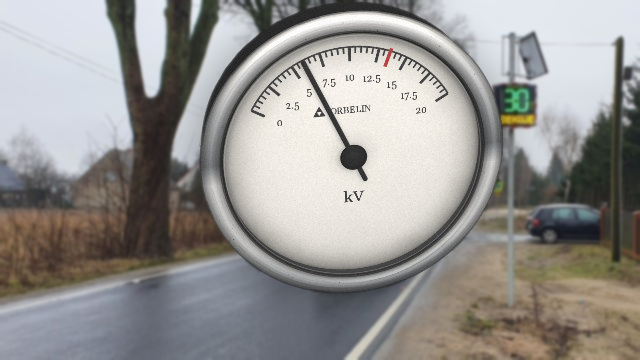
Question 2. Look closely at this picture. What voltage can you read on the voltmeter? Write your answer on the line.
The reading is 6 kV
